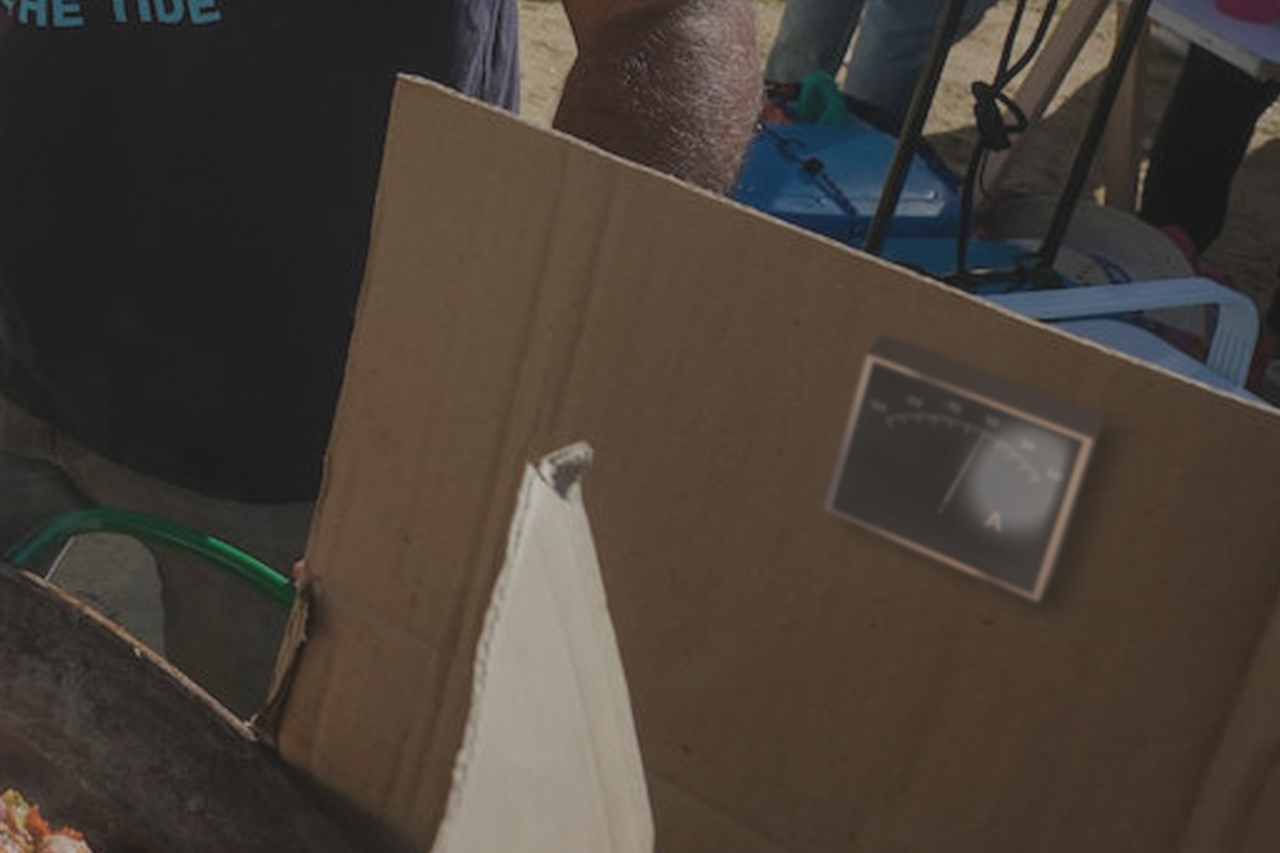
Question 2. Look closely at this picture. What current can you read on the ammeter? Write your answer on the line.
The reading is 10 A
